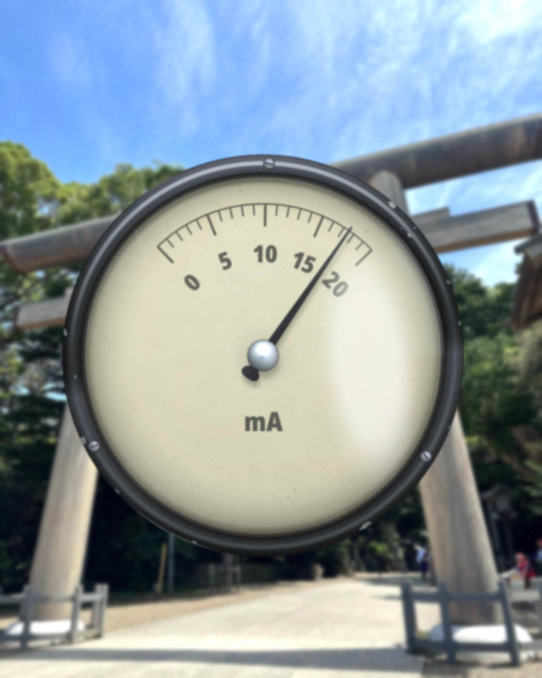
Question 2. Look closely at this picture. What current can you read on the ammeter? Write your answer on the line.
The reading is 17.5 mA
